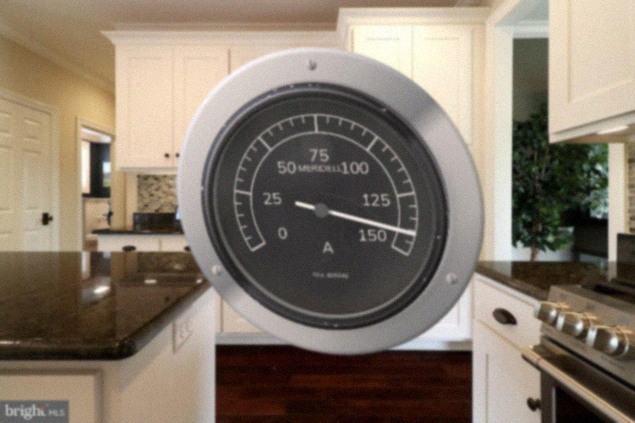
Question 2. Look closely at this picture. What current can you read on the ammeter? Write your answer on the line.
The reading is 140 A
